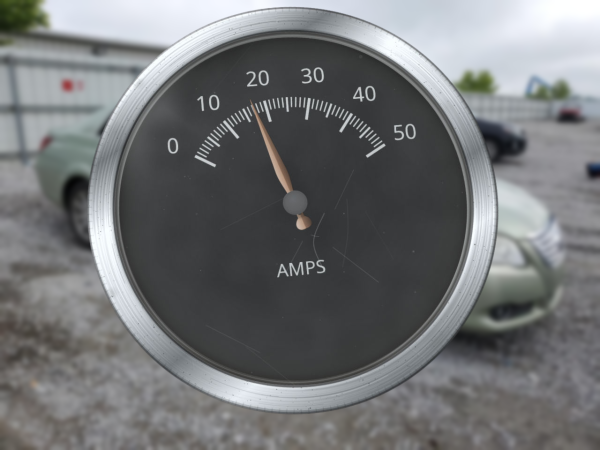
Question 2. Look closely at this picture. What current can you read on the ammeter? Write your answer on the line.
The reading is 17 A
